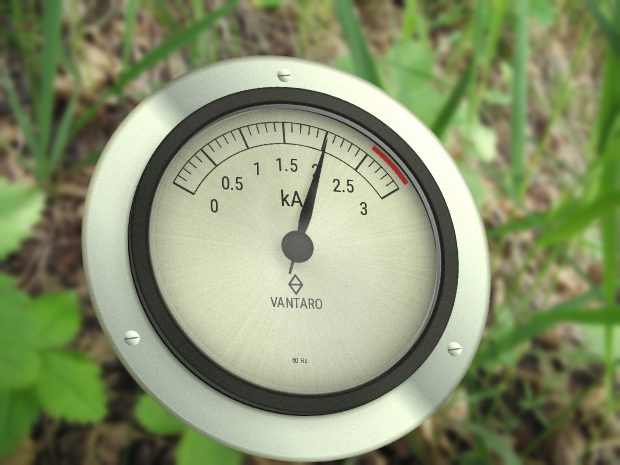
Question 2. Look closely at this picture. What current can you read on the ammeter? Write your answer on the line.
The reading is 2 kA
